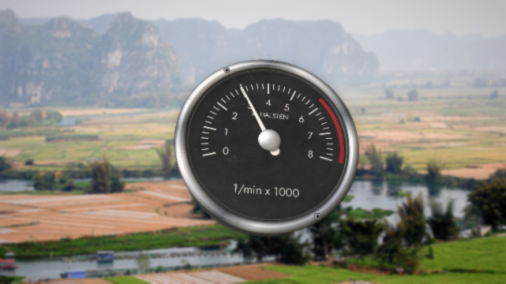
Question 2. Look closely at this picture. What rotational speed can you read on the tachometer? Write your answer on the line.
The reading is 3000 rpm
